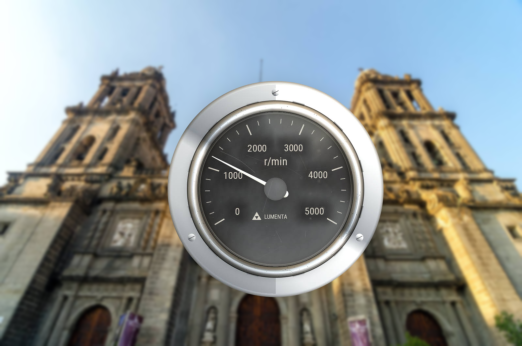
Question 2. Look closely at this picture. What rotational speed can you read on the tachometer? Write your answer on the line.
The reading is 1200 rpm
